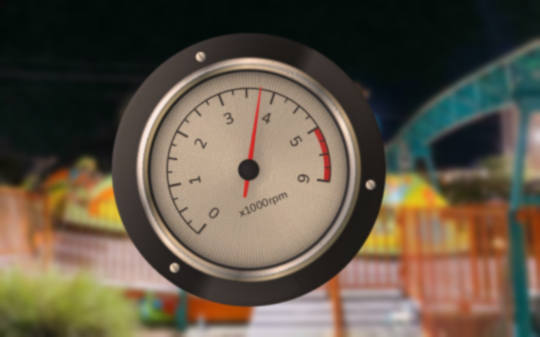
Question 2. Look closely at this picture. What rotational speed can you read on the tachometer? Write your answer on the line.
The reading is 3750 rpm
